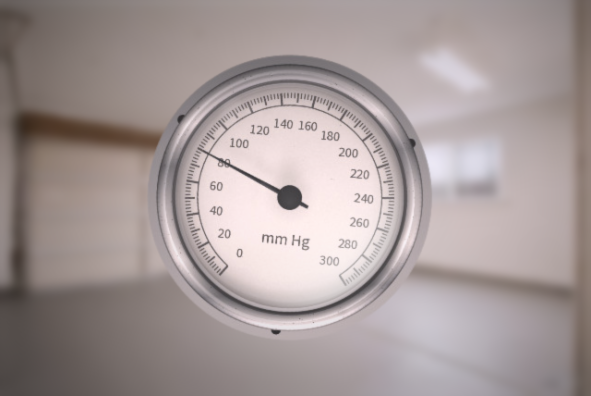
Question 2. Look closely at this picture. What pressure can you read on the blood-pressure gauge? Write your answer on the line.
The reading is 80 mmHg
